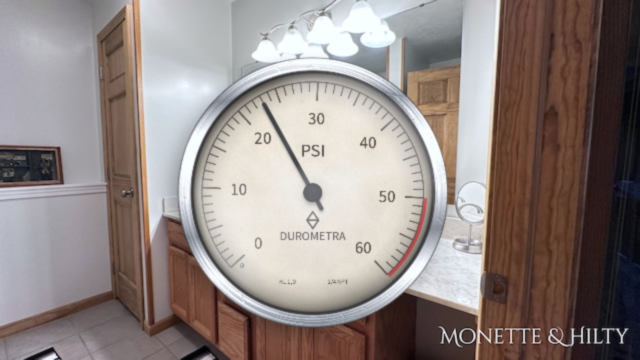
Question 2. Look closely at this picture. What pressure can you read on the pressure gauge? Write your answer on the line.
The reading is 23 psi
